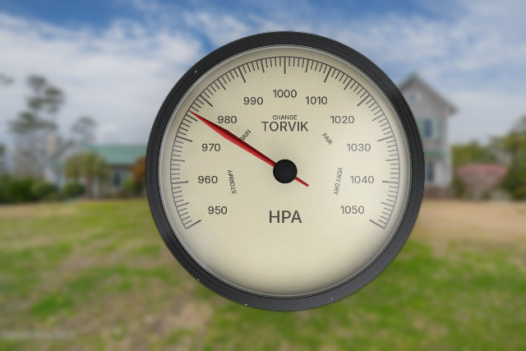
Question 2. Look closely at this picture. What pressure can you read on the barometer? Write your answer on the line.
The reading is 976 hPa
